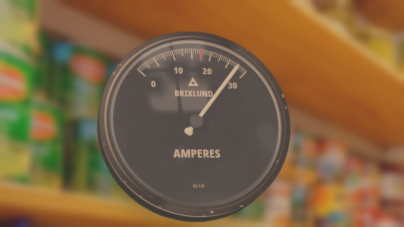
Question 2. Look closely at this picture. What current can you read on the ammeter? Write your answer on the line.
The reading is 27.5 A
